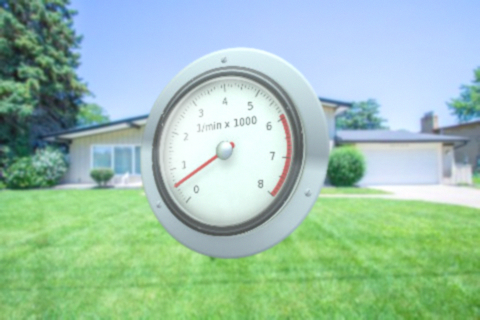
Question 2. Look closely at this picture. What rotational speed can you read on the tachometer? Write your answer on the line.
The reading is 500 rpm
